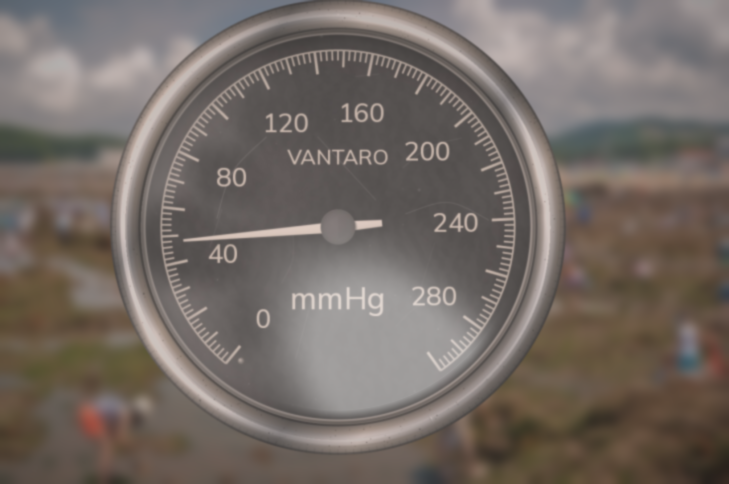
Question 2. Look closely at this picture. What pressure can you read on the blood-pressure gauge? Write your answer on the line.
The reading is 48 mmHg
